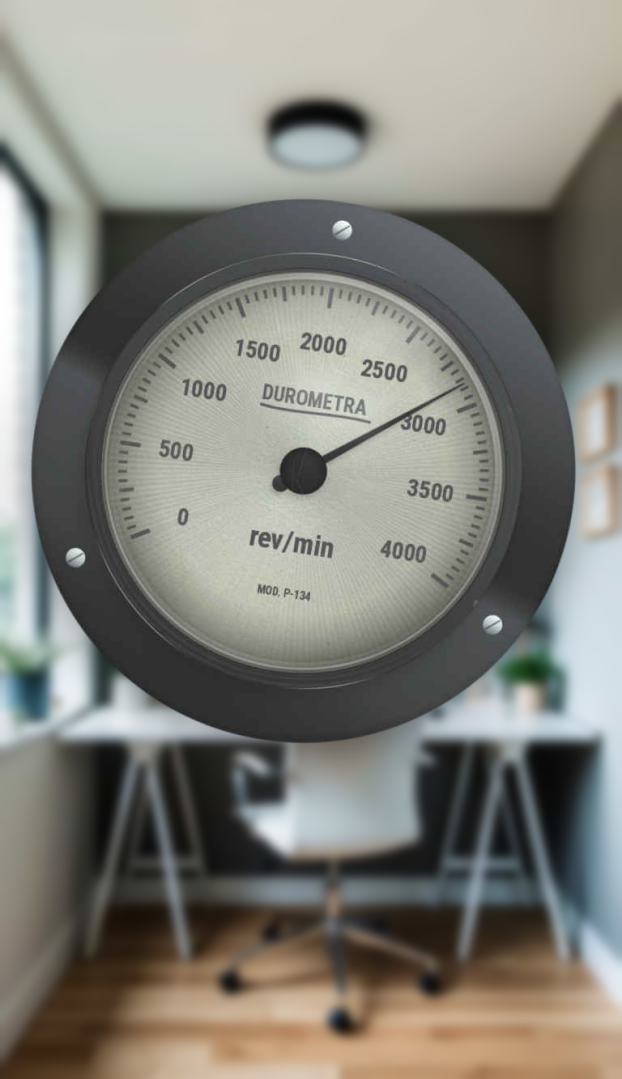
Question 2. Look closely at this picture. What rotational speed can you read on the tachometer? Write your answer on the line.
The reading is 2875 rpm
